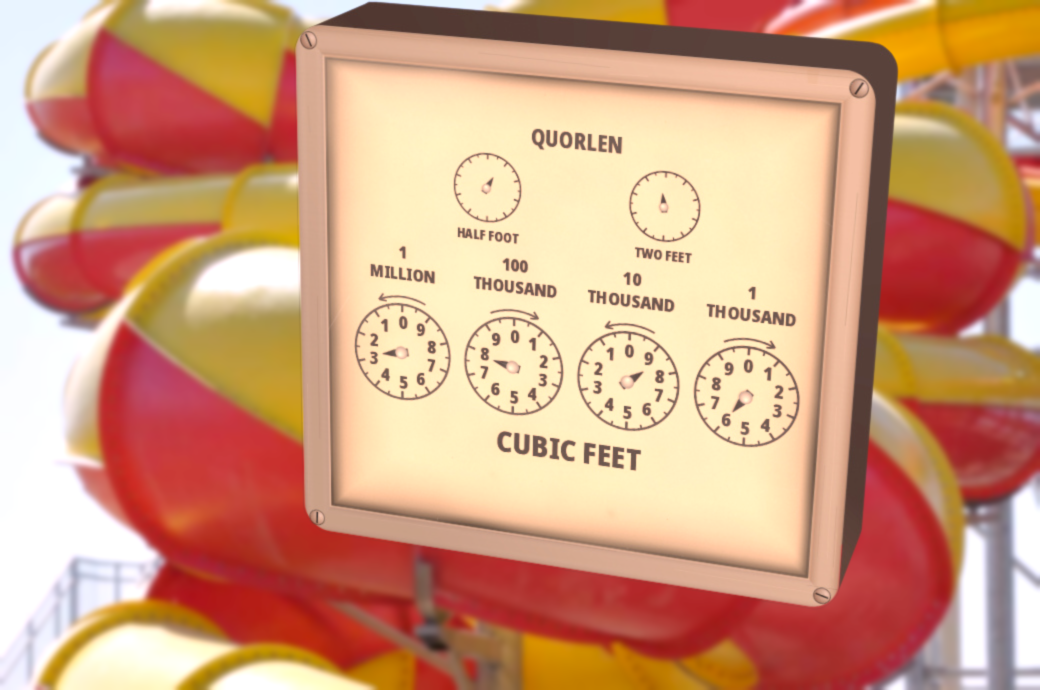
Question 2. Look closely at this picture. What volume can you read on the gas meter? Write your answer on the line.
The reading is 278600 ft³
